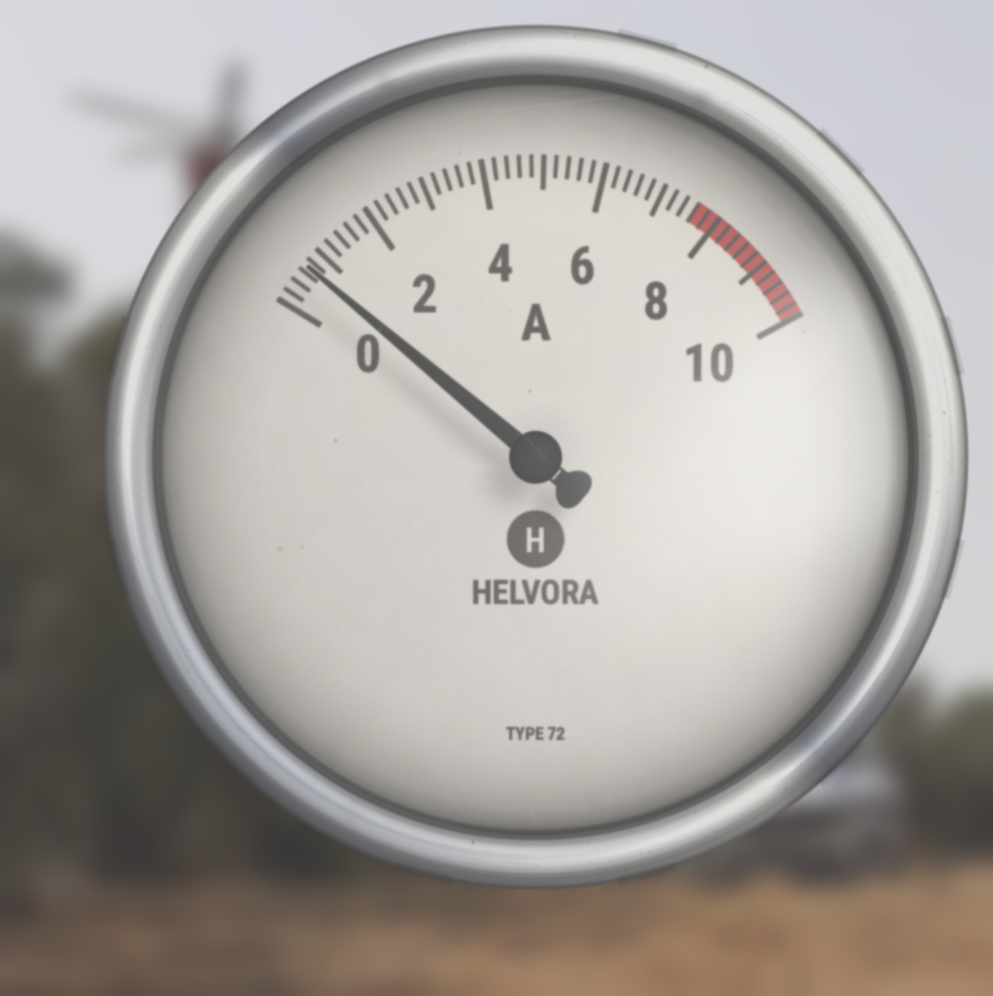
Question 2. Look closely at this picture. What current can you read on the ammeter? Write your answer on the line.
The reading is 0.7 A
